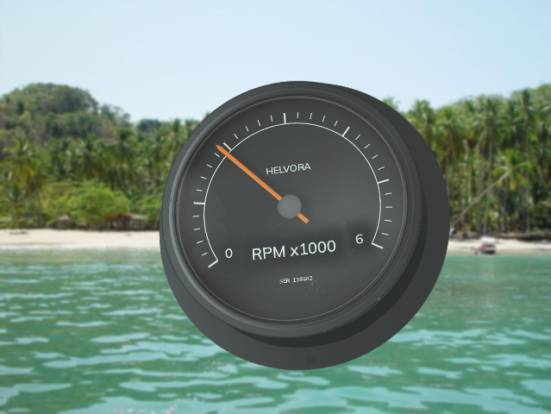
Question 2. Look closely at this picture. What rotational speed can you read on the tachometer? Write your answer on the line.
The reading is 1900 rpm
